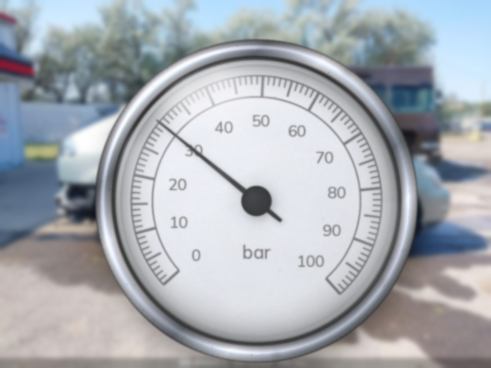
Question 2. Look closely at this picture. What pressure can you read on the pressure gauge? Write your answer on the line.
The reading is 30 bar
